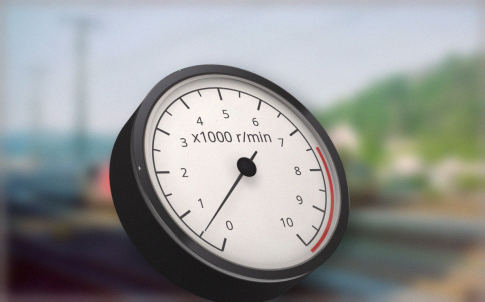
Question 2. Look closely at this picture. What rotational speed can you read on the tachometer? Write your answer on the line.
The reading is 500 rpm
